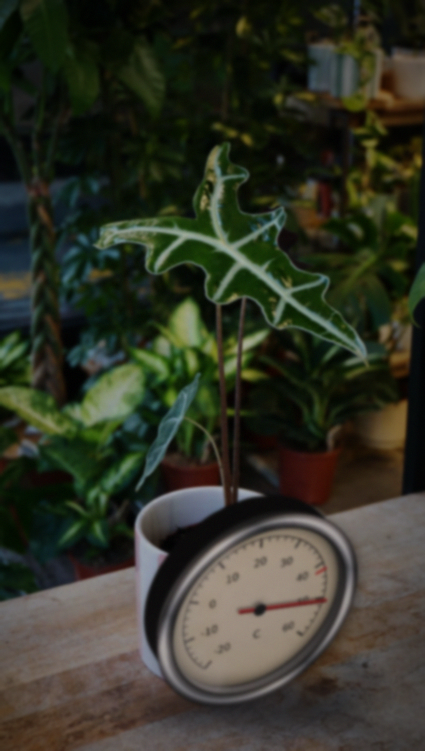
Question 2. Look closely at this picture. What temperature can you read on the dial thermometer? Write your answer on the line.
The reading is 50 °C
